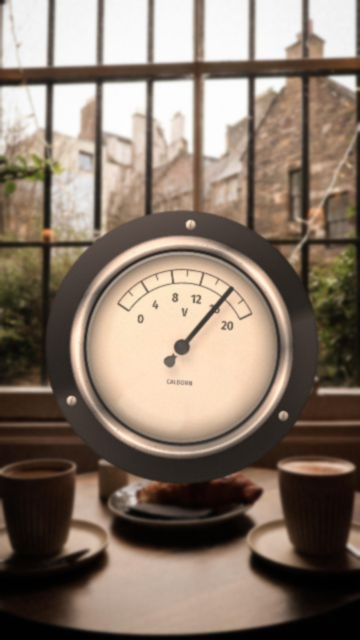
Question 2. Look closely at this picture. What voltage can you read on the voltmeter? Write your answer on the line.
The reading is 16 V
